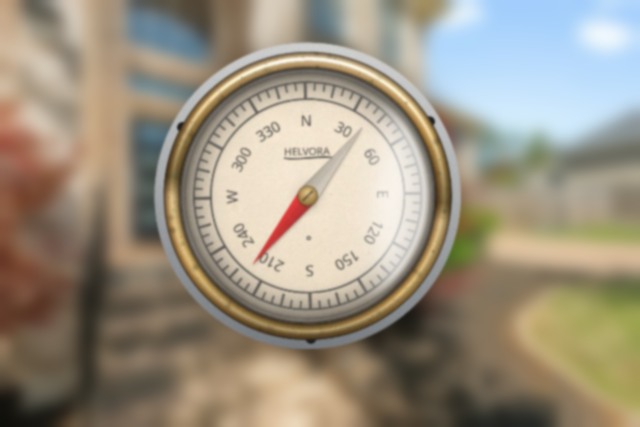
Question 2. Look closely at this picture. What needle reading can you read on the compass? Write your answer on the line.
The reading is 220 °
